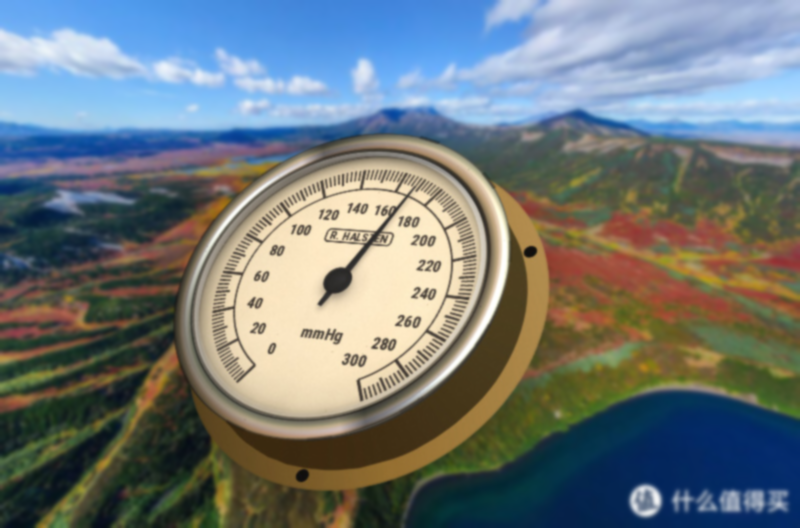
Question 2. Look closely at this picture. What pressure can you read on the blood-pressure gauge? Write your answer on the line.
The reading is 170 mmHg
